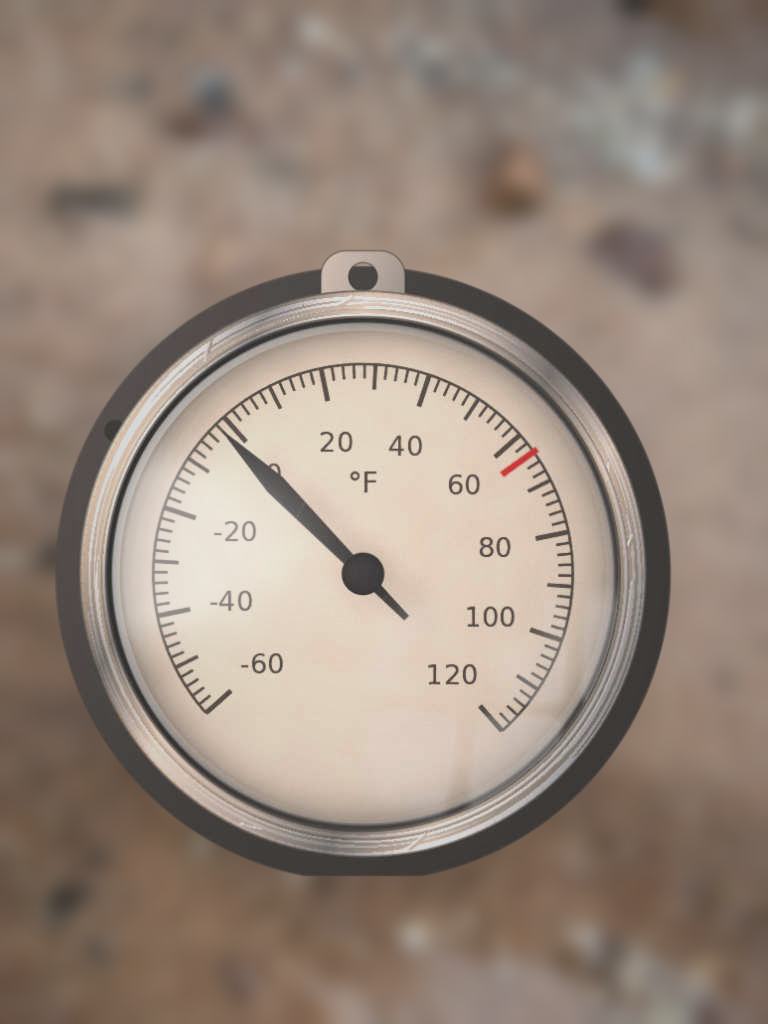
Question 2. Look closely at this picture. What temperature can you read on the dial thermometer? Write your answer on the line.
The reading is -2 °F
